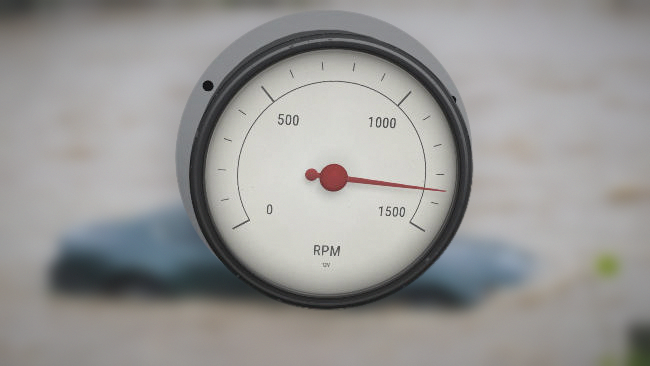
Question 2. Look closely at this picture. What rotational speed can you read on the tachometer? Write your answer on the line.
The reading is 1350 rpm
